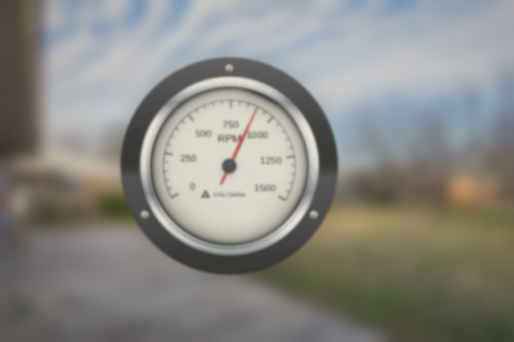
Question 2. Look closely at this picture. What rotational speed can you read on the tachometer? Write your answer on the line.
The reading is 900 rpm
